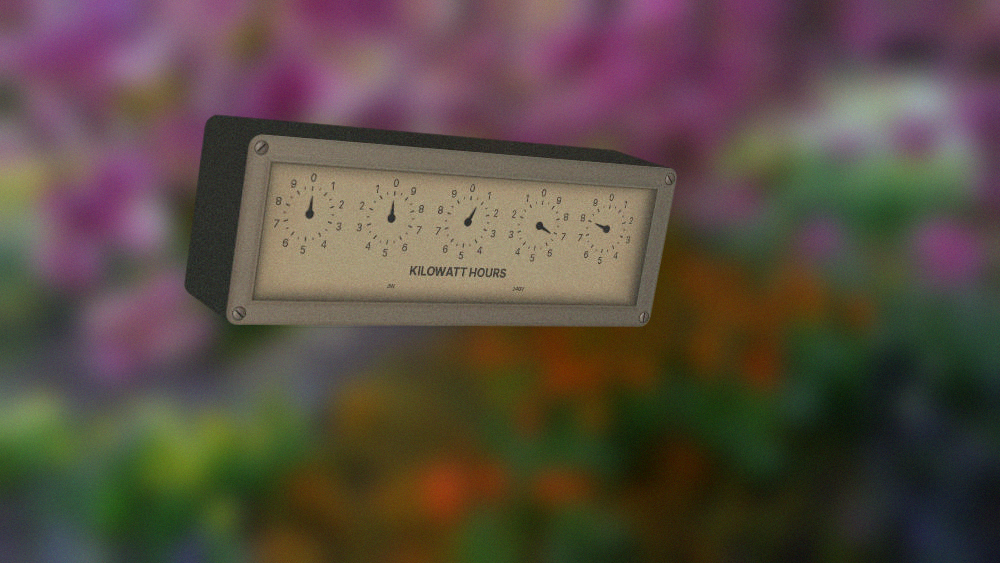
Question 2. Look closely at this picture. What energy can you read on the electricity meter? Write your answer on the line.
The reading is 68 kWh
